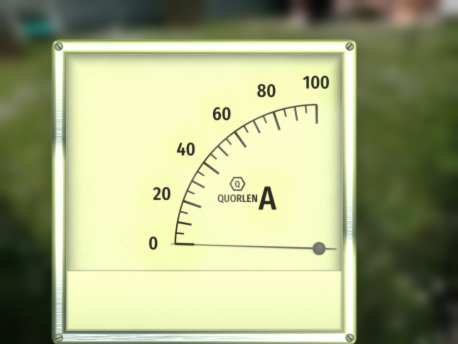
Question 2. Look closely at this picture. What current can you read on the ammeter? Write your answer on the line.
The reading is 0 A
